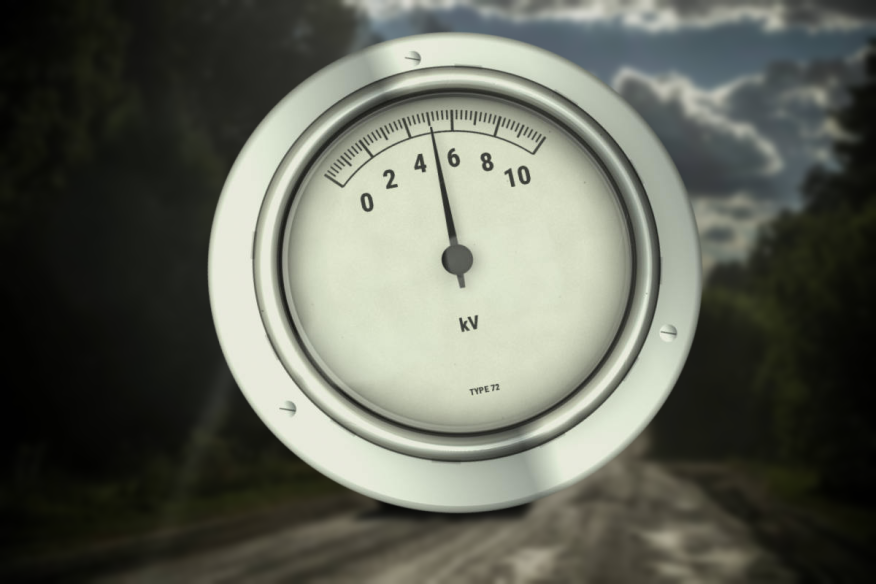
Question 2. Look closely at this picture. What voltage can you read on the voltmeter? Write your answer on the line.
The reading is 5 kV
